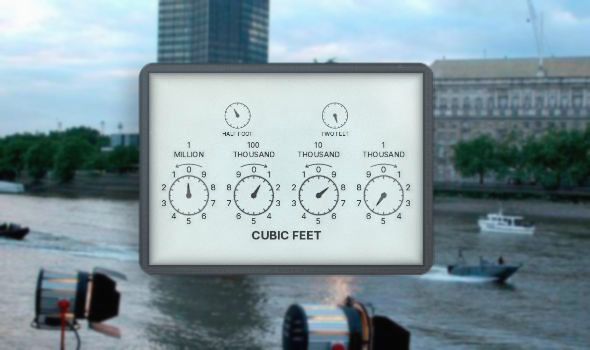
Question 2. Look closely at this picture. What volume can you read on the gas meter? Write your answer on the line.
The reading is 8600 ft³
